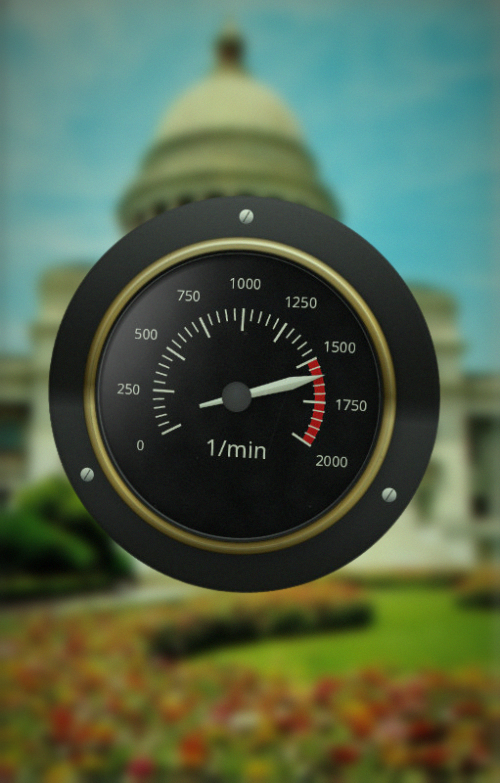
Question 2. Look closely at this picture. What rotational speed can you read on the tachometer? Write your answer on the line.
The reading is 1600 rpm
